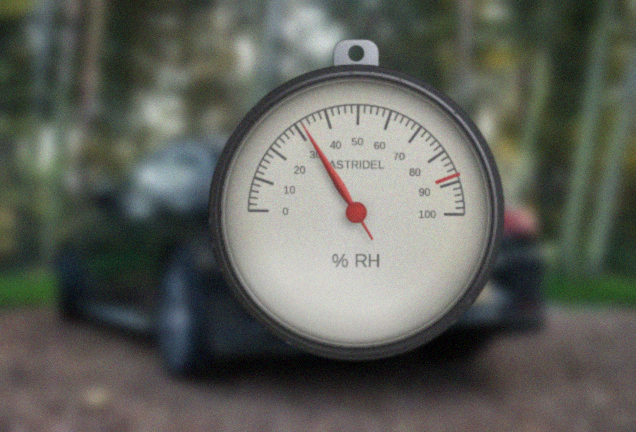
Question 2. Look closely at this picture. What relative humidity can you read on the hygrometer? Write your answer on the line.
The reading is 32 %
